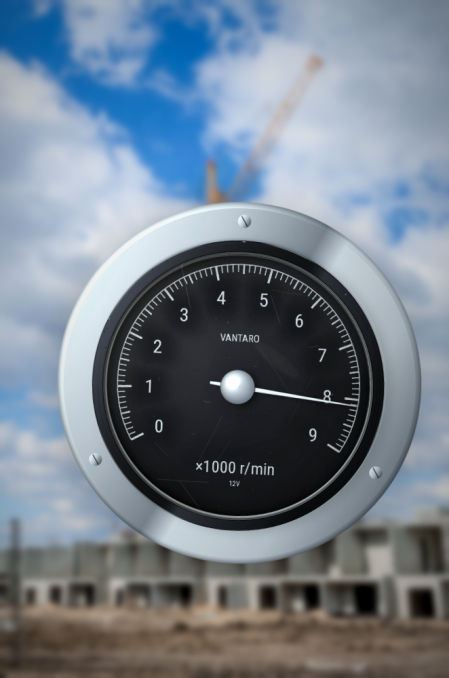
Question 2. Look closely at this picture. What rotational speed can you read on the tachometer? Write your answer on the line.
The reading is 8100 rpm
